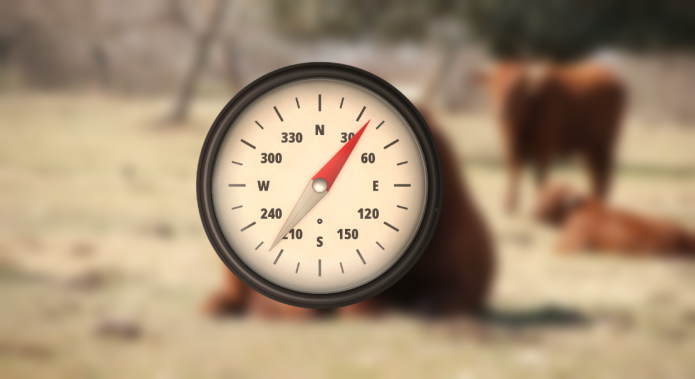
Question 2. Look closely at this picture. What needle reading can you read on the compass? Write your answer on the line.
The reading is 37.5 °
